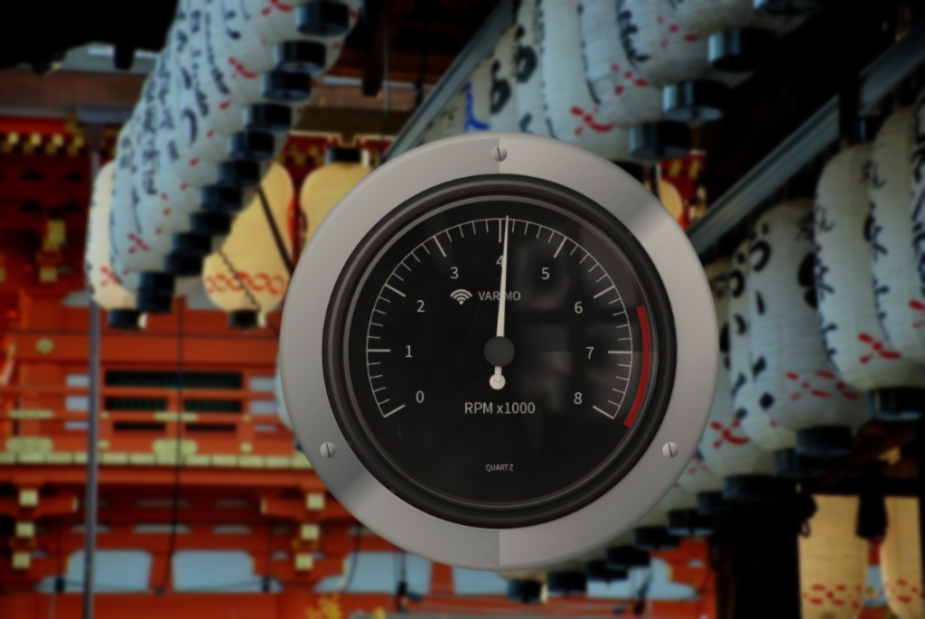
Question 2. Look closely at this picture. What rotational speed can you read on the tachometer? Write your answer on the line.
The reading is 4100 rpm
